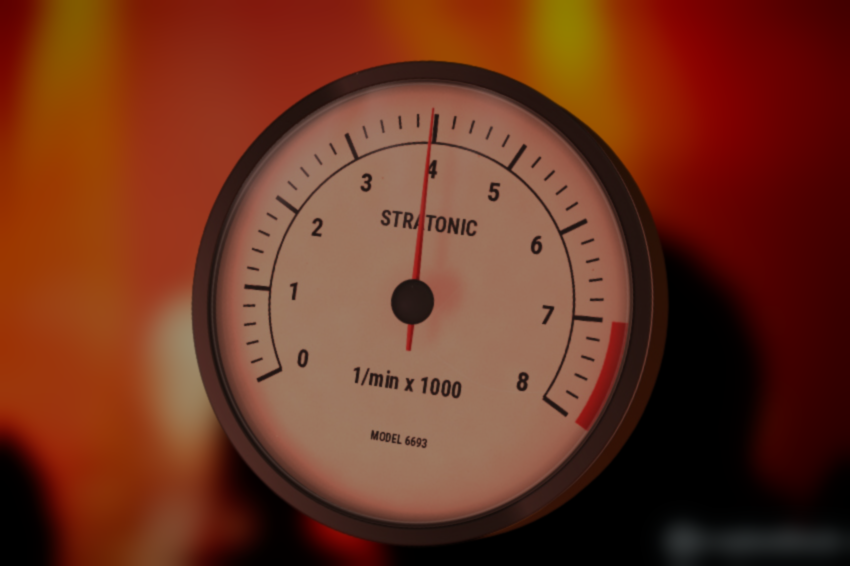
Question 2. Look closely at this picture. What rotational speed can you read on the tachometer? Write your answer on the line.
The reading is 4000 rpm
